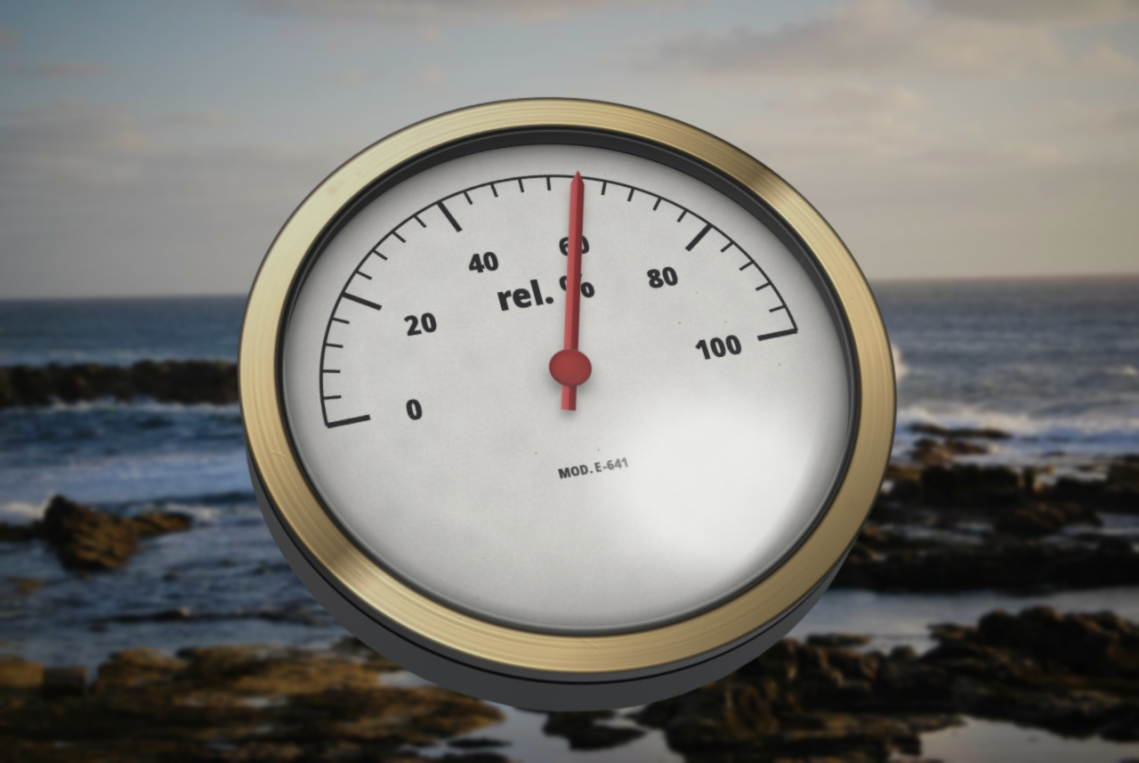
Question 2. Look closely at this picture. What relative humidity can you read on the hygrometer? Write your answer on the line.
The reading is 60 %
